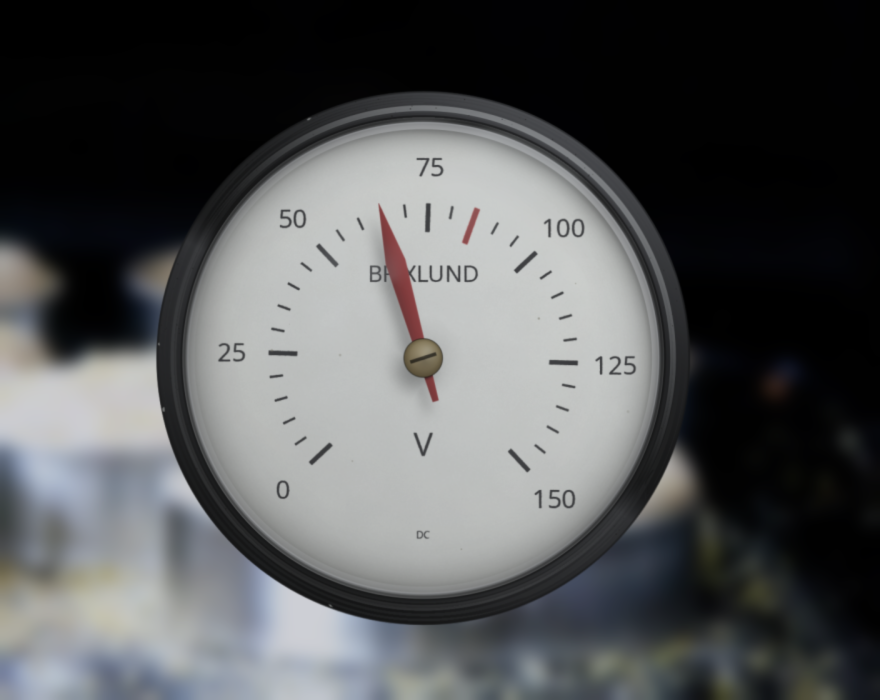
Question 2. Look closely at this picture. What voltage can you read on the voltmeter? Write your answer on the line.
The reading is 65 V
